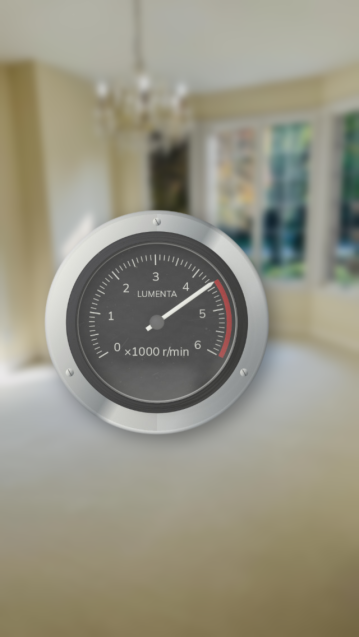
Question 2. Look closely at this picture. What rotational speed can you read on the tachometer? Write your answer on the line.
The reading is 4400 rpm
